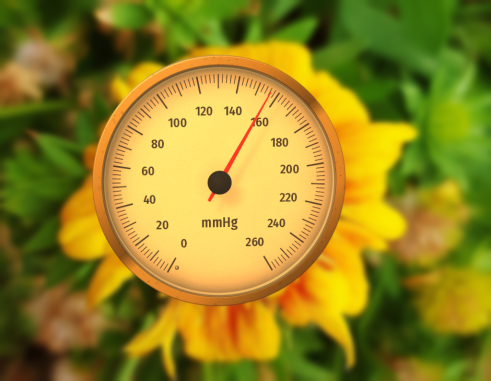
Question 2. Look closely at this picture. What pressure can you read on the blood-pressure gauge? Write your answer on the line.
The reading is 156 mmHg
